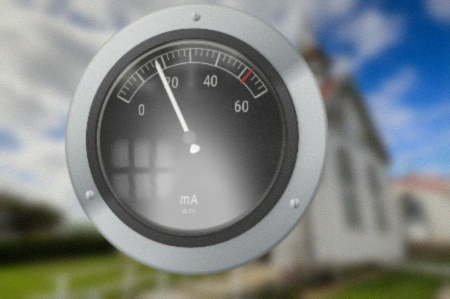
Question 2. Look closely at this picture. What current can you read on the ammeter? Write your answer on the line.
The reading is 18 mA
